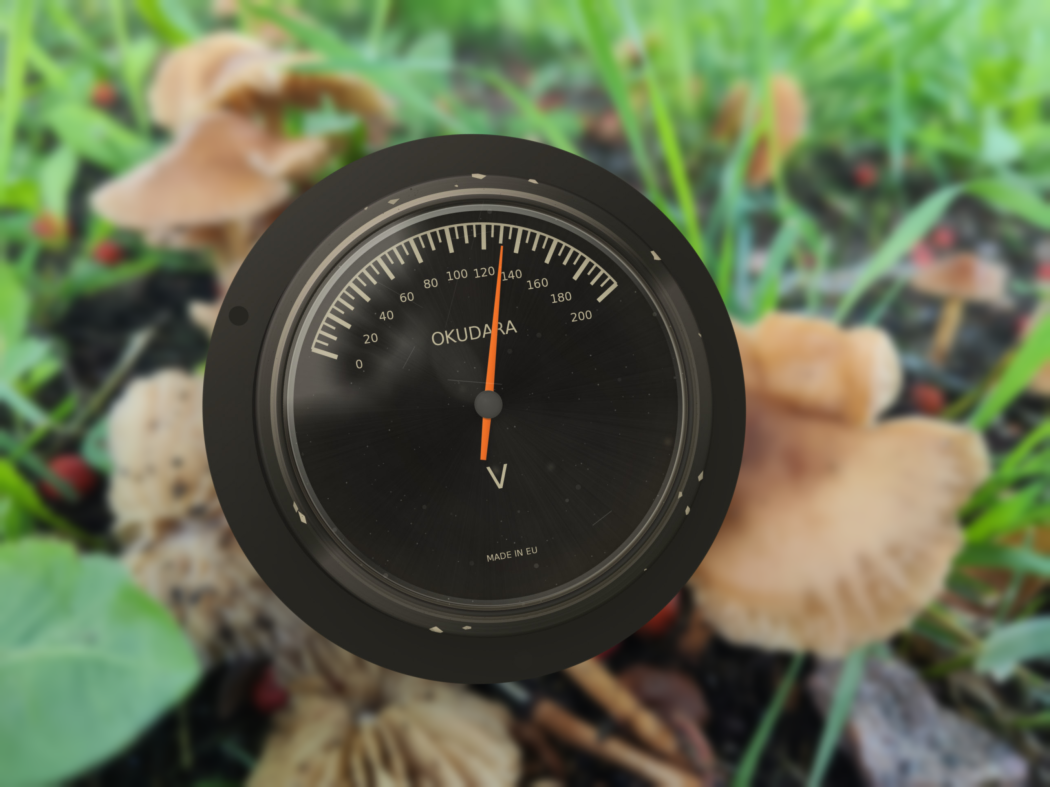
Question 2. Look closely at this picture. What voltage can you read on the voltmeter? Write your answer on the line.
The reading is 130 V
